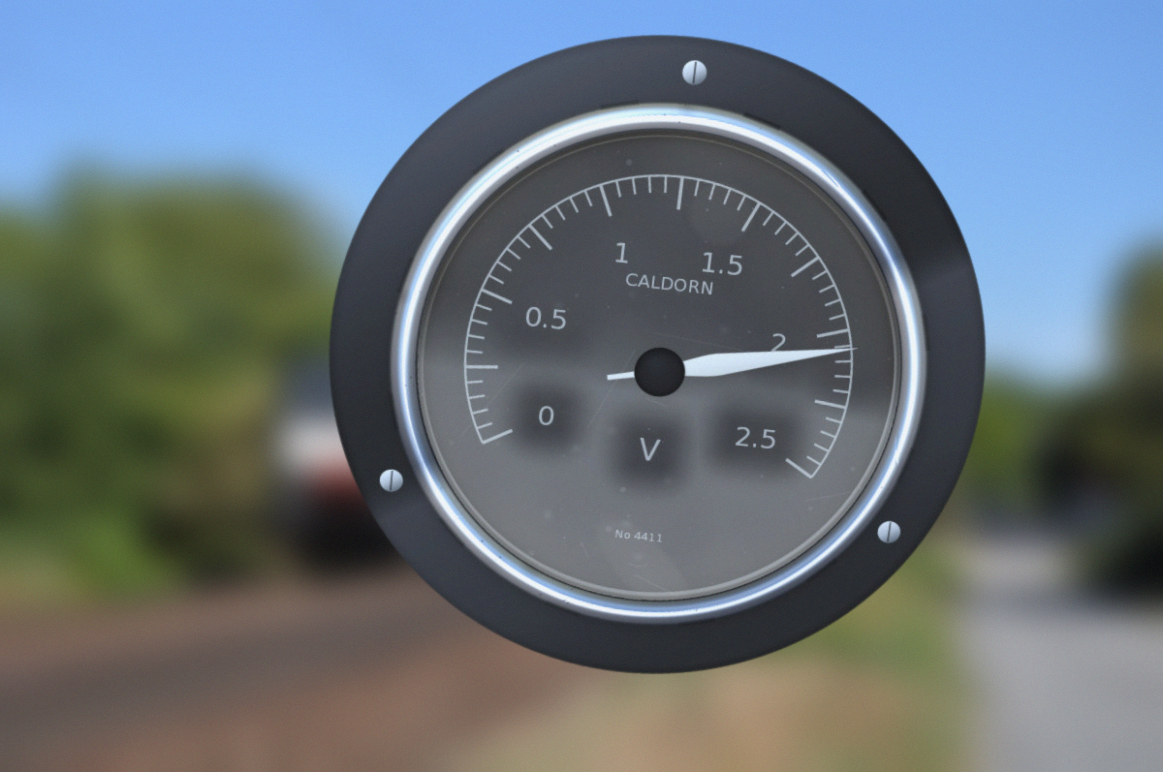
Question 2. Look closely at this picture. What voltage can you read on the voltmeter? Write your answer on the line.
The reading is 2.05 V
